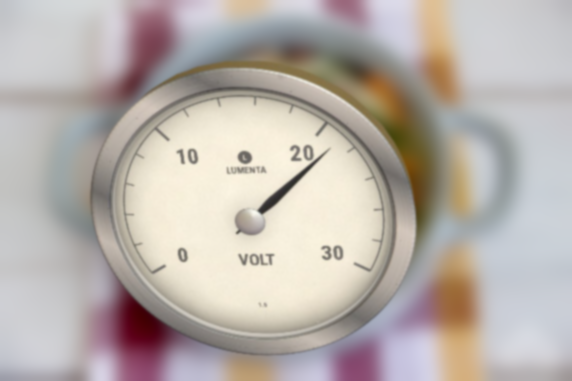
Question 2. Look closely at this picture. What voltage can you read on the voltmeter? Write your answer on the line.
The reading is 21 V
